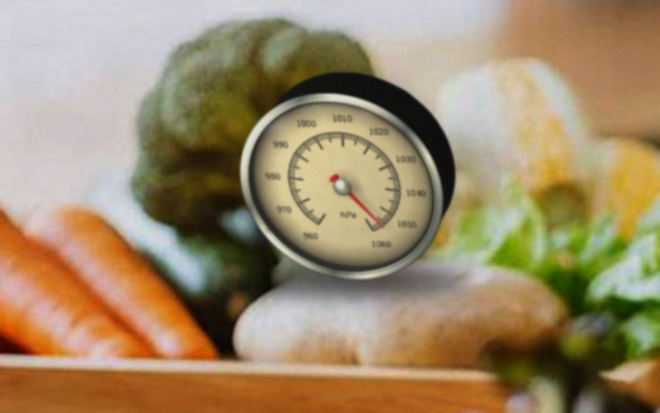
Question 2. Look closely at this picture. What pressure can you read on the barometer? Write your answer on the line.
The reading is 1055 hPa
